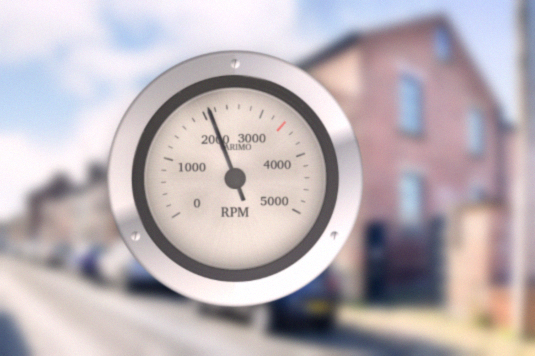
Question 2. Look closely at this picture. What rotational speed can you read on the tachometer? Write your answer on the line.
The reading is 2100 rpm
